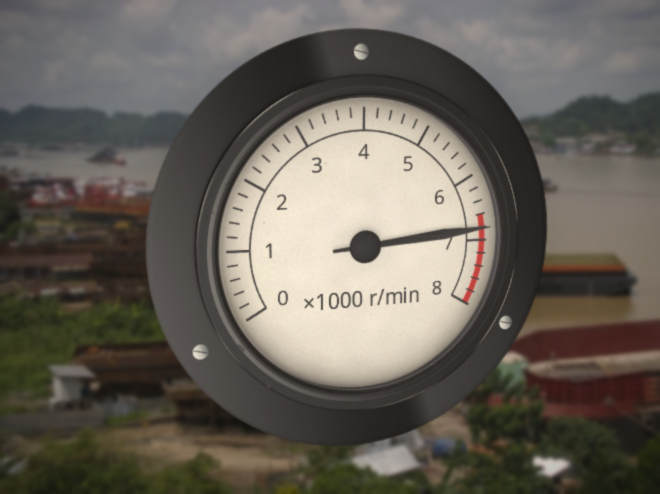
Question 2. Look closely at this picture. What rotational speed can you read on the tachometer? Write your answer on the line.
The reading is 6800 rpm
